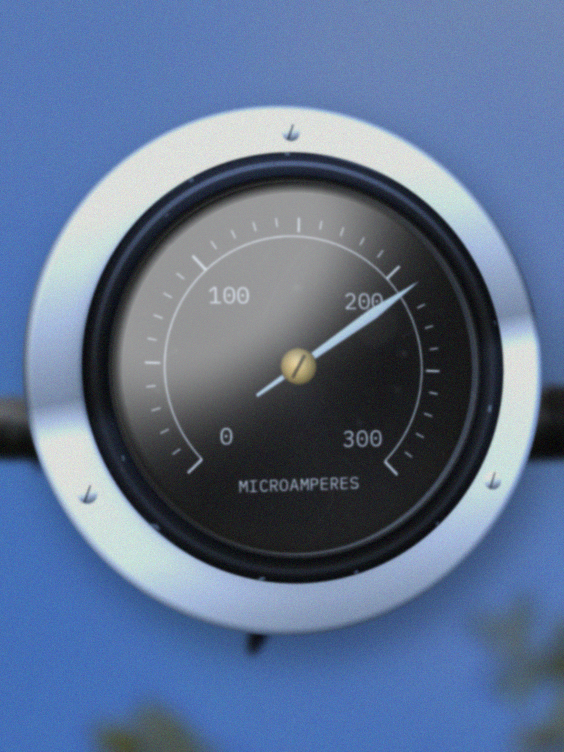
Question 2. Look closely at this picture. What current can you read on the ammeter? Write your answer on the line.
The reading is 210 µA
